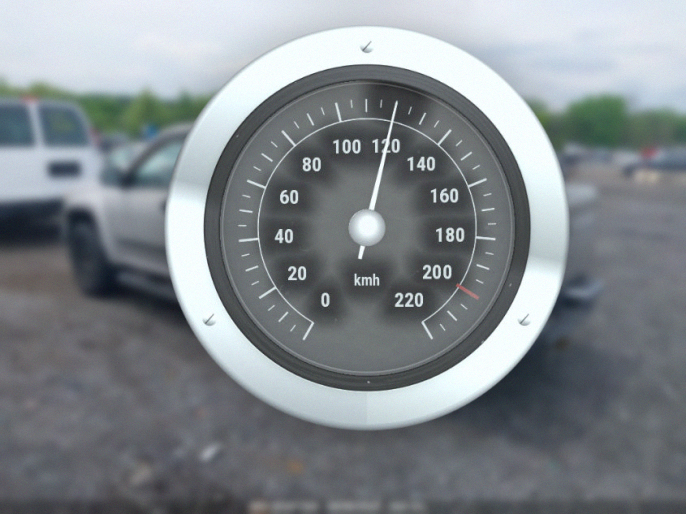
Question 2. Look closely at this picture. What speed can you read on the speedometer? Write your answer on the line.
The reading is 120 km/h
